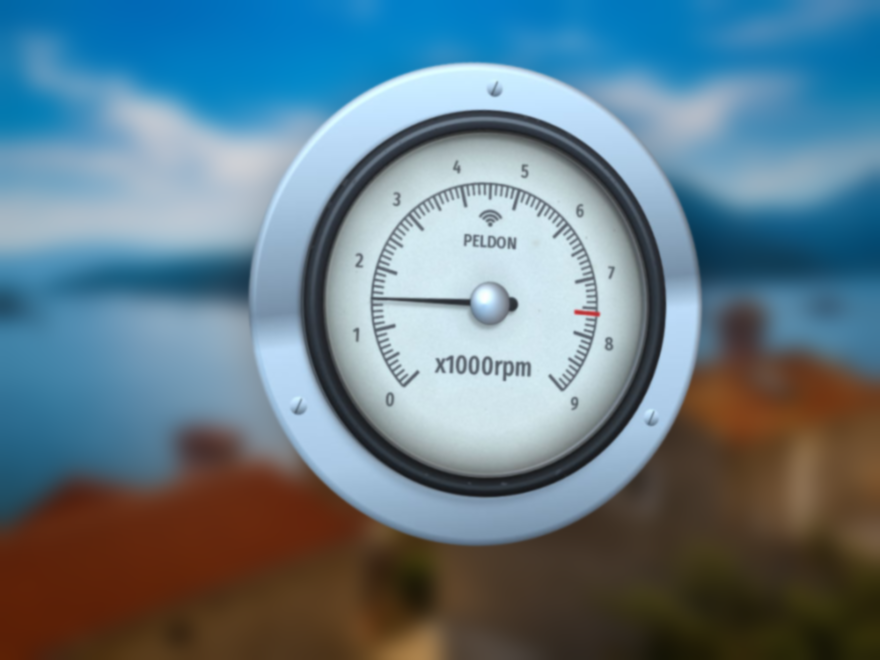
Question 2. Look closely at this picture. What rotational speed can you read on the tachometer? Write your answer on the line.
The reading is 1500 rpm
